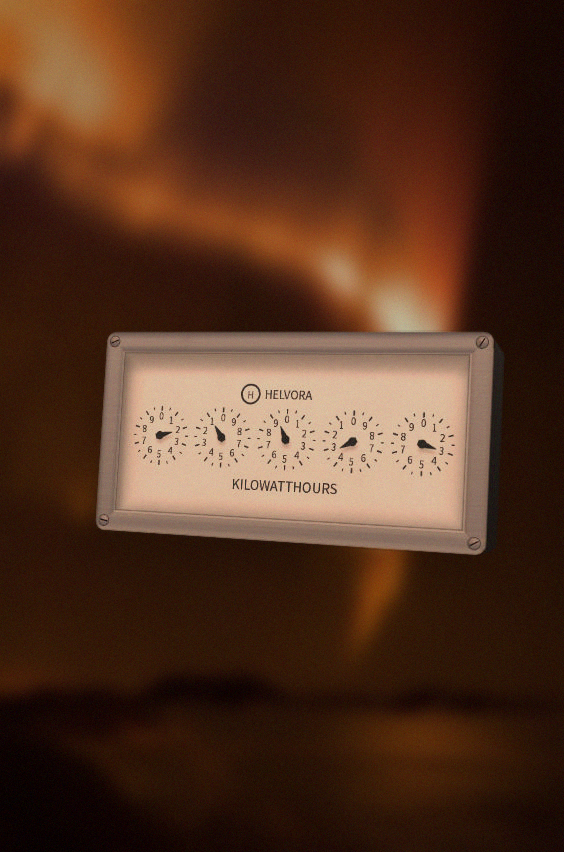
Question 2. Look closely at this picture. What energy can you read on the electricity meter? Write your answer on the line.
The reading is 20933 kWh
